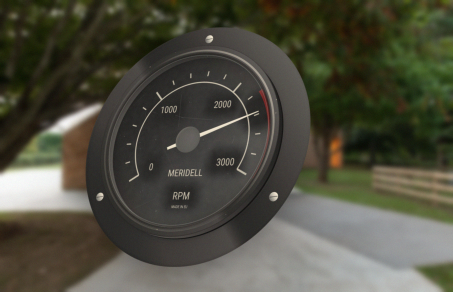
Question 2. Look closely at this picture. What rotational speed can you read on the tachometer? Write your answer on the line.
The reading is 2400 rpm
